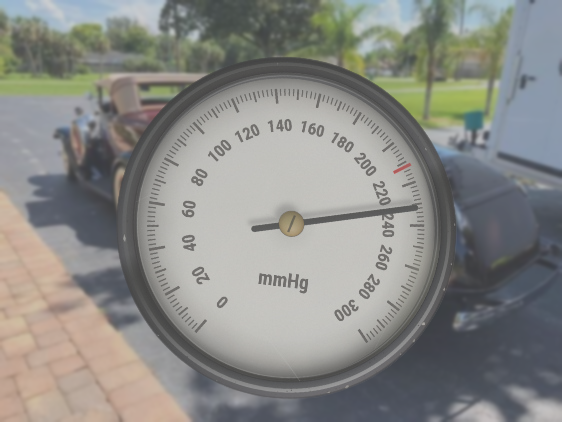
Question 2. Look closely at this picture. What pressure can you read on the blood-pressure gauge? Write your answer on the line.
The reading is 232 mmHg
